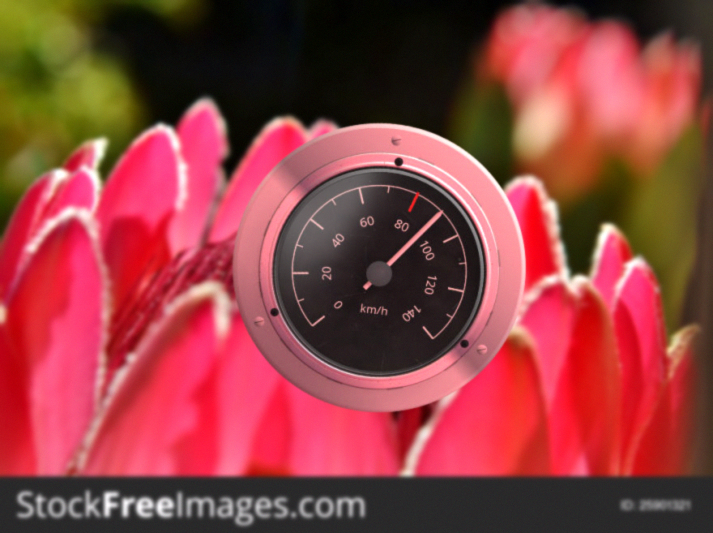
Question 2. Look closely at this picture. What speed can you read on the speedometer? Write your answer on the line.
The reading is 90 km/h
